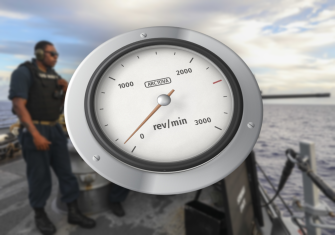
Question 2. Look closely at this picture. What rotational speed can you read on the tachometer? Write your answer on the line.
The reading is 100 rpm
